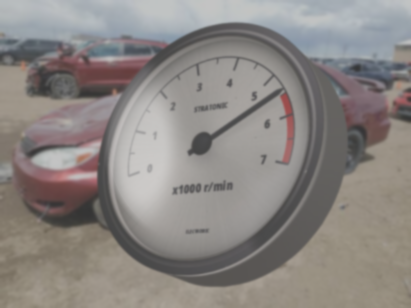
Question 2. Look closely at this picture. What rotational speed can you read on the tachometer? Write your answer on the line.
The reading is 5500 rpm
